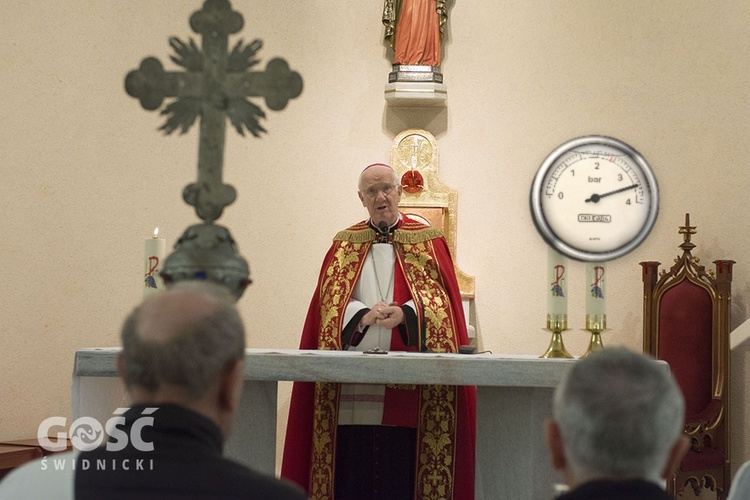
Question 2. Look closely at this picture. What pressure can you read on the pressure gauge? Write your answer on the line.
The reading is 3.5 bar
